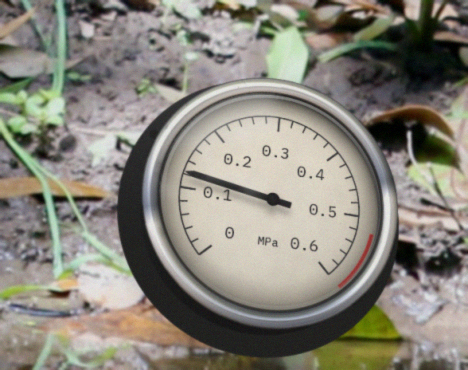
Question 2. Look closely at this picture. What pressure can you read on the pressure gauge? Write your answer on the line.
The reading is 0.12 MPa
